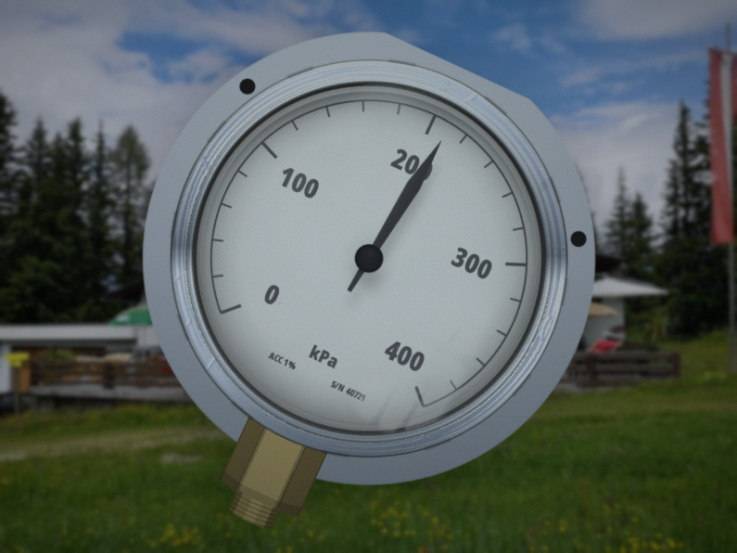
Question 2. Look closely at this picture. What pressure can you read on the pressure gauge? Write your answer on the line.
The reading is 210 kPa
